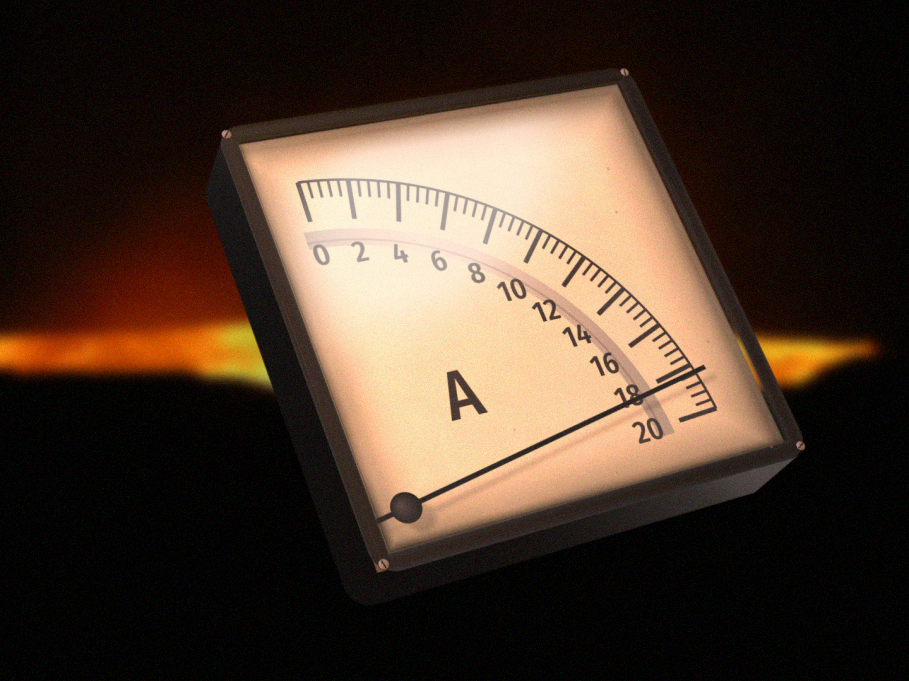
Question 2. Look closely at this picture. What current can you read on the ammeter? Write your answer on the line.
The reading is 18.4 A
